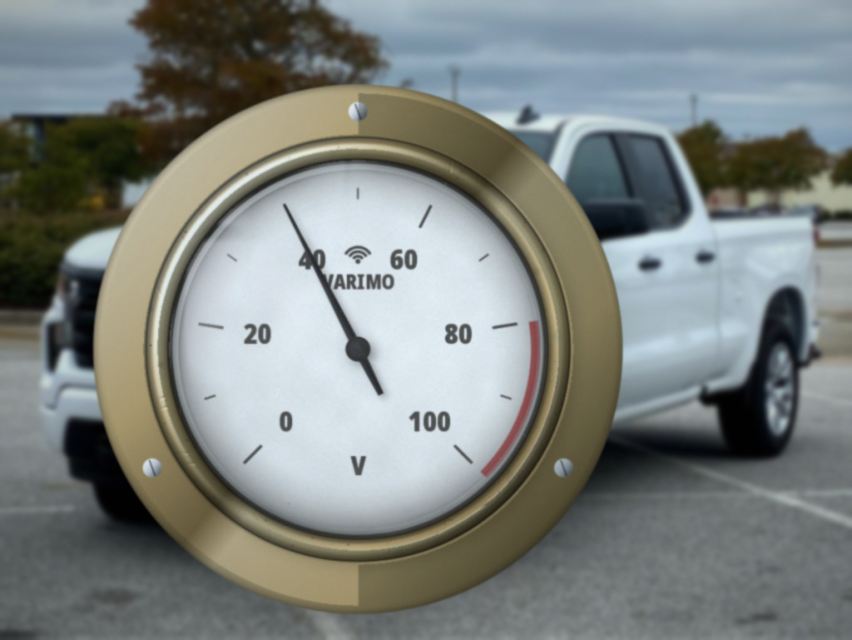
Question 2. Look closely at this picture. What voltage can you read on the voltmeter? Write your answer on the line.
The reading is 40 V
